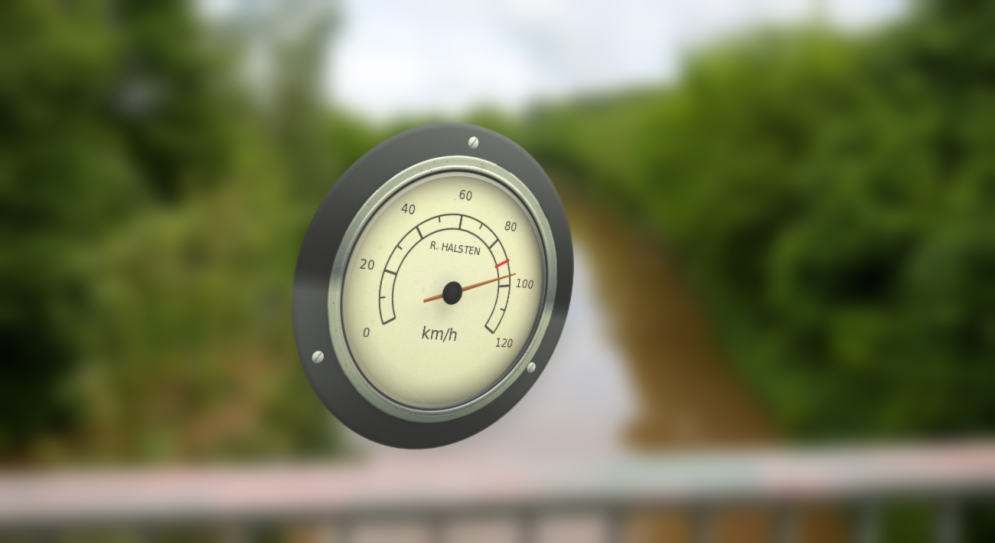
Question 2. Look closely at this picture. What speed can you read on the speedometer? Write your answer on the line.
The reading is 95 km/h
